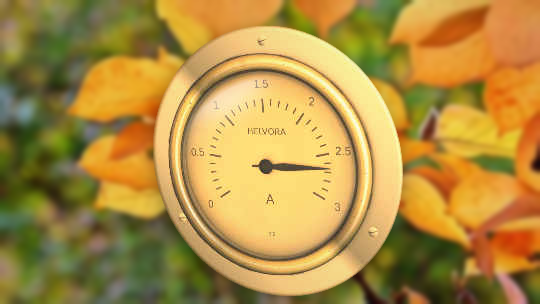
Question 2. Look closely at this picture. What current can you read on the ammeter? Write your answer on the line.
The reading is 2.65 A
